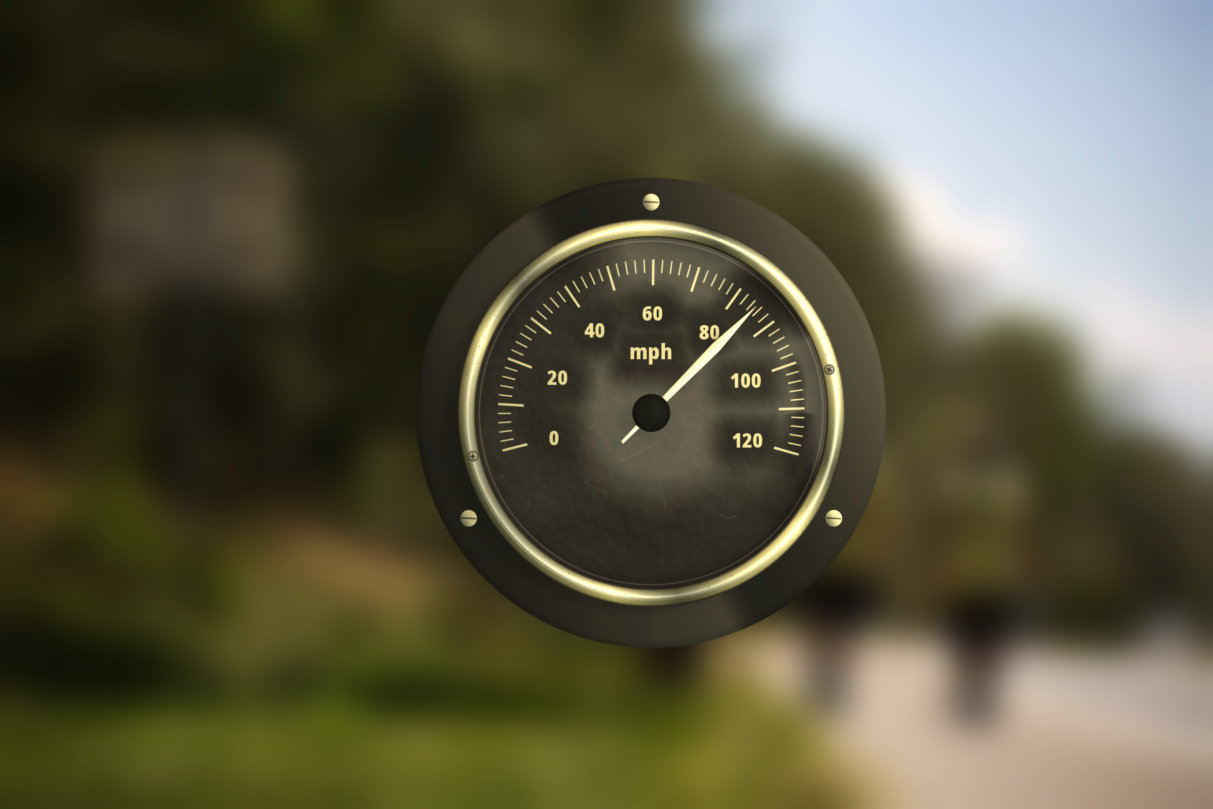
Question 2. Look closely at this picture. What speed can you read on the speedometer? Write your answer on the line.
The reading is 85 mph
